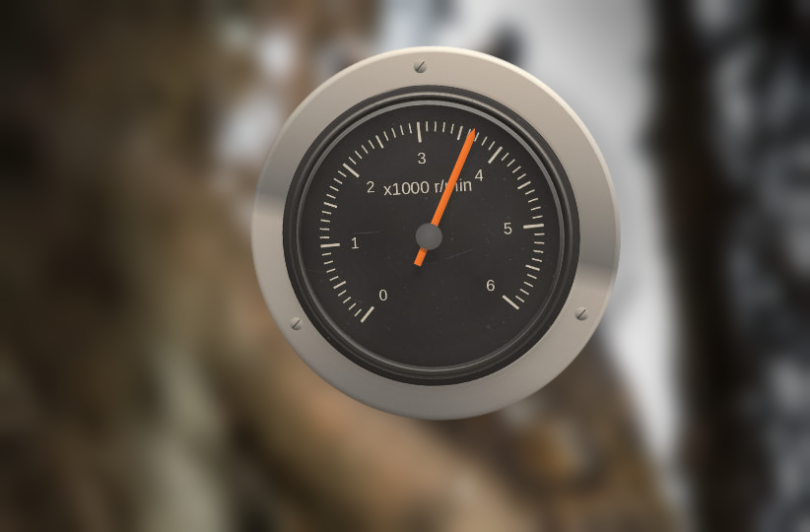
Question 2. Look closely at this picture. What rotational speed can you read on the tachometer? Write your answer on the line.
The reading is 3650 rpm
